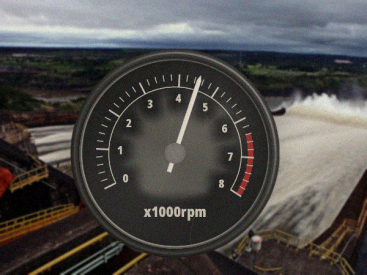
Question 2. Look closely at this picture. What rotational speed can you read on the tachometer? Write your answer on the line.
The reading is 4500 rpm
